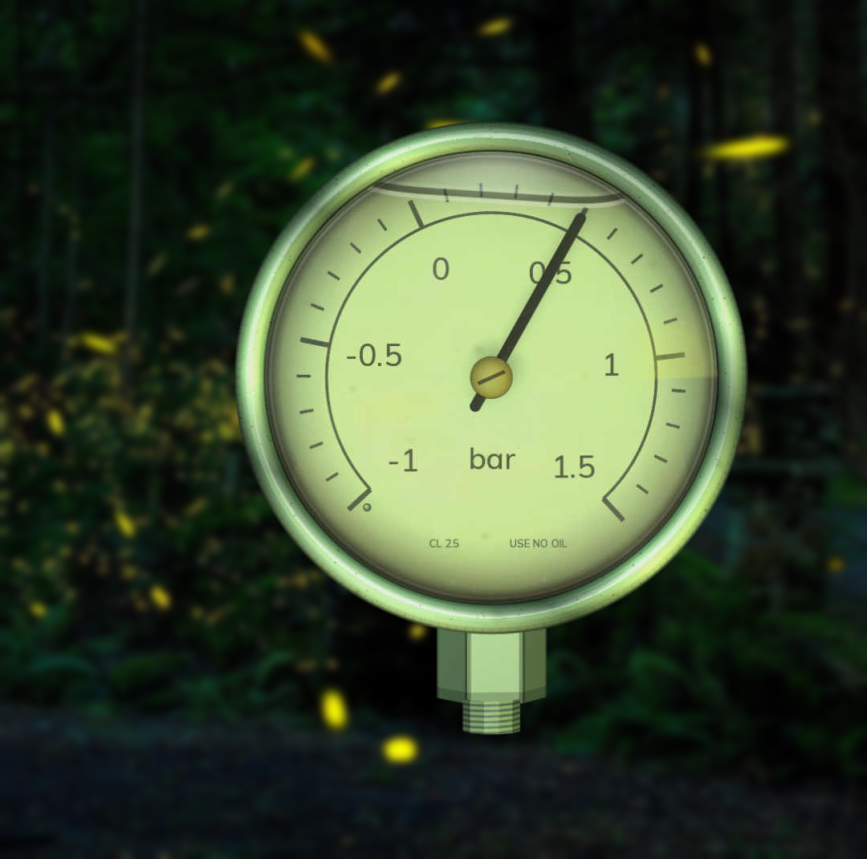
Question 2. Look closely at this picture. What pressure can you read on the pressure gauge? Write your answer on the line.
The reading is 0.5 bar
